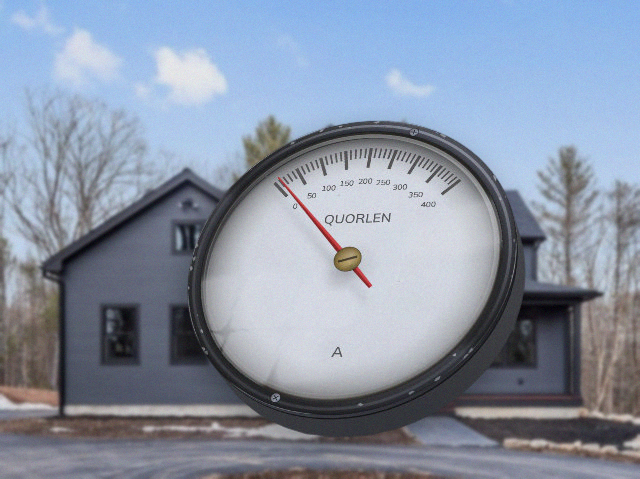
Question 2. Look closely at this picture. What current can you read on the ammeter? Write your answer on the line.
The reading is 10 A
